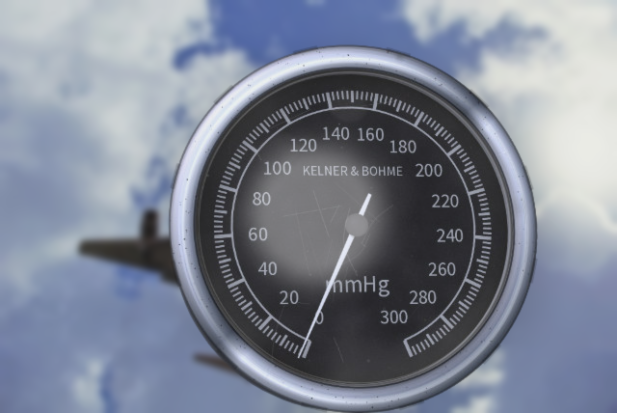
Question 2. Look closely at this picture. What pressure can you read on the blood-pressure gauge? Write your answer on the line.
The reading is 2 mmHg
